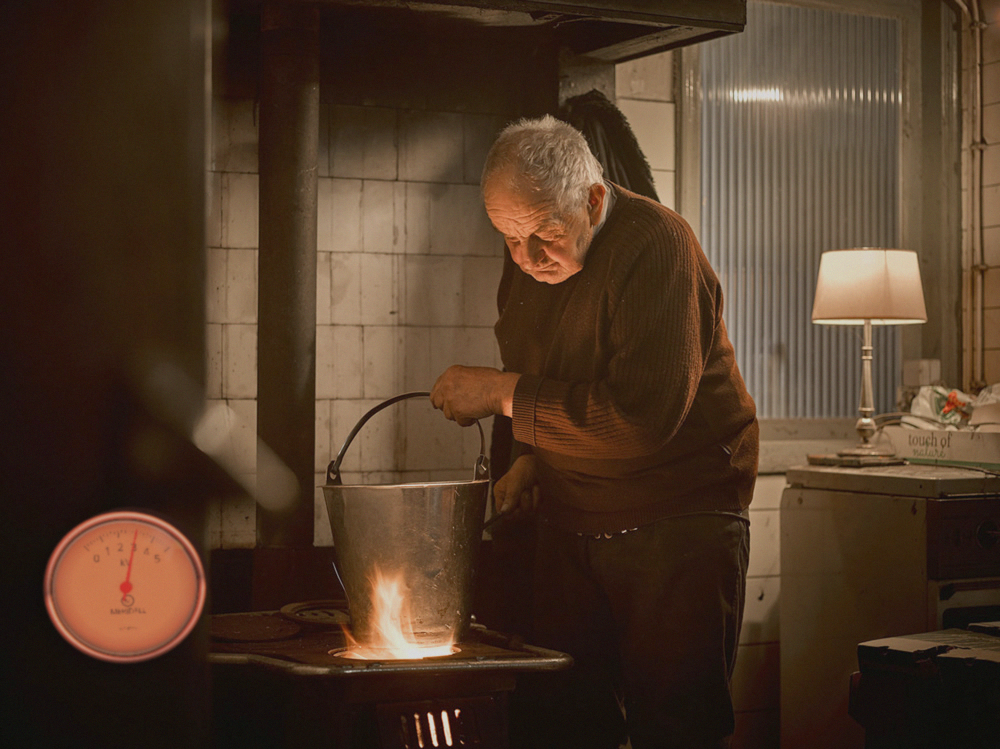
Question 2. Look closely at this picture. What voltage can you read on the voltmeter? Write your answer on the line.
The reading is 3 kV
